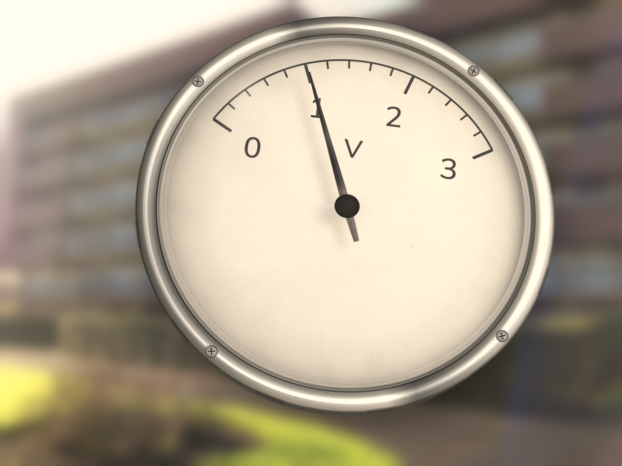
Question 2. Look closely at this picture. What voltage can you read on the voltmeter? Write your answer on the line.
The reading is 1 V
